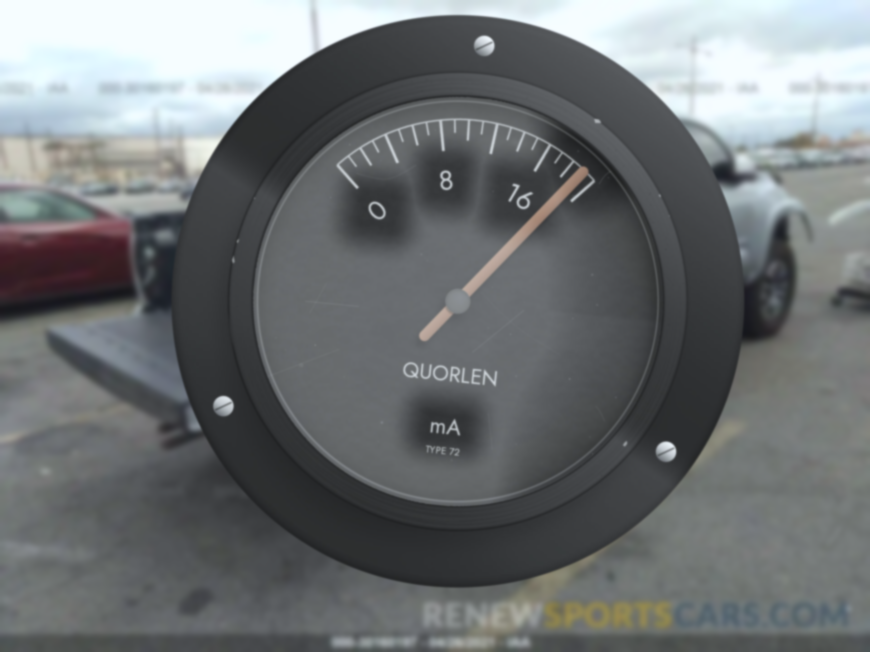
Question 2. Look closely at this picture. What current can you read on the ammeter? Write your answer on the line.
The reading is 19 mA
